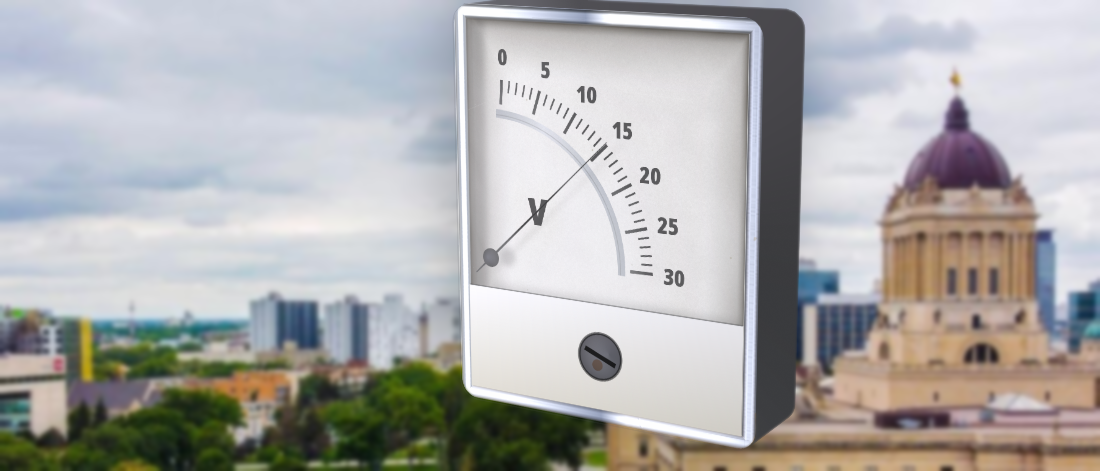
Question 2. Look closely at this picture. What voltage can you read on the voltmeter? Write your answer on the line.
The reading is 15 V
